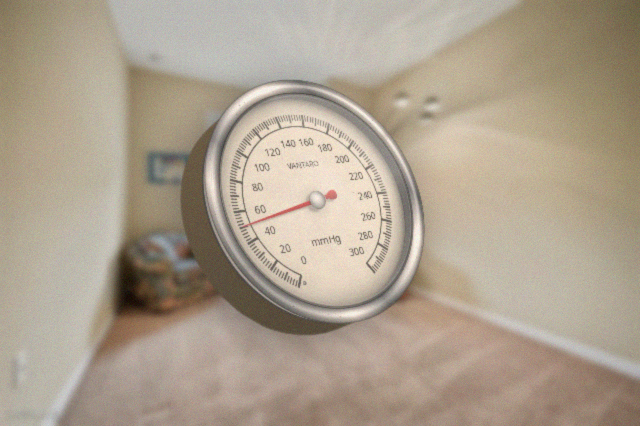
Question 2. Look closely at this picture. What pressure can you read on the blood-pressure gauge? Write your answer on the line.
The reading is 50 mmHg
